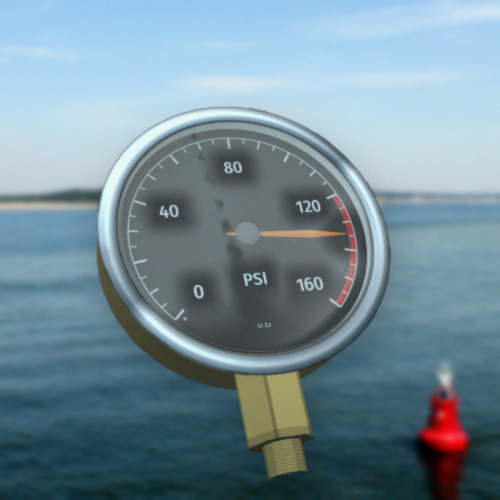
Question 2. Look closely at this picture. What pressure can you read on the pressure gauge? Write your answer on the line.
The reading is 135 psi
